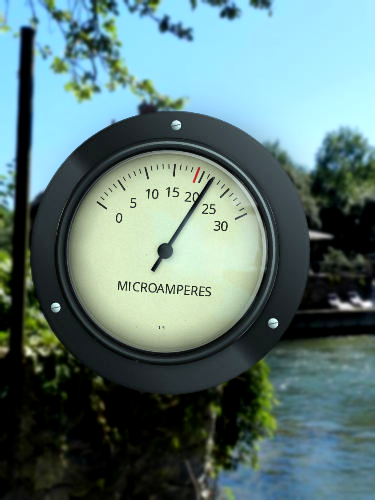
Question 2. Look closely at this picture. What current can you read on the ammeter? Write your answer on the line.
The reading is 22 µA
